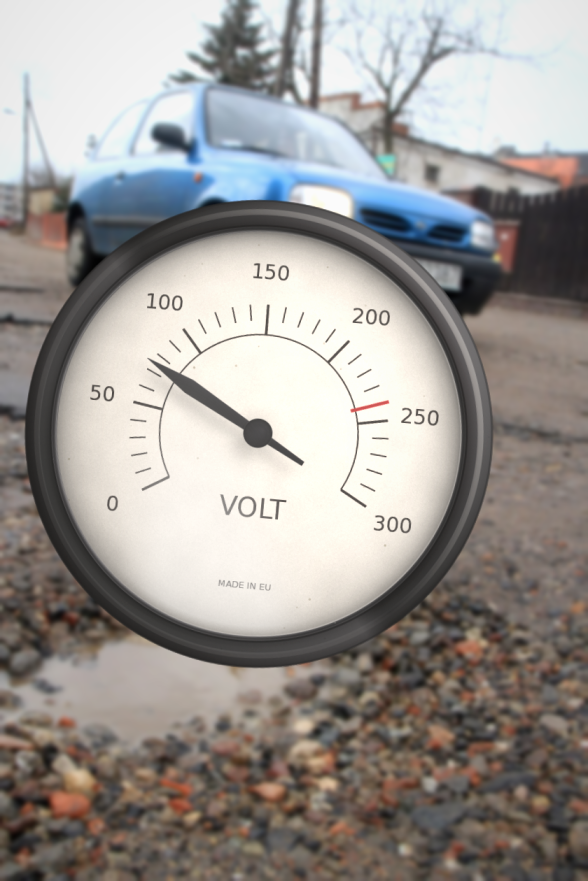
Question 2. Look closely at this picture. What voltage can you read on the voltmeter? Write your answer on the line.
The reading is 75 V
